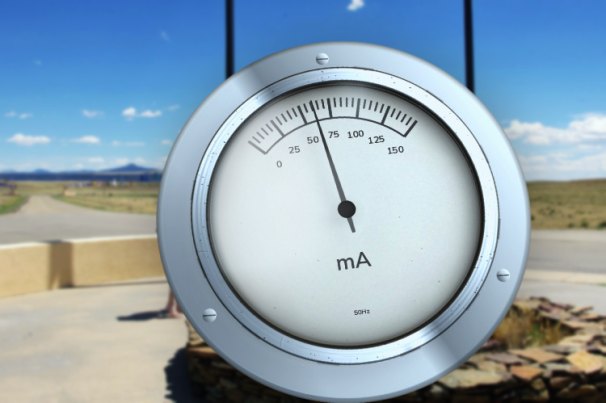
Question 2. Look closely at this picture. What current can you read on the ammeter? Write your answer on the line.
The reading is 60 mA
